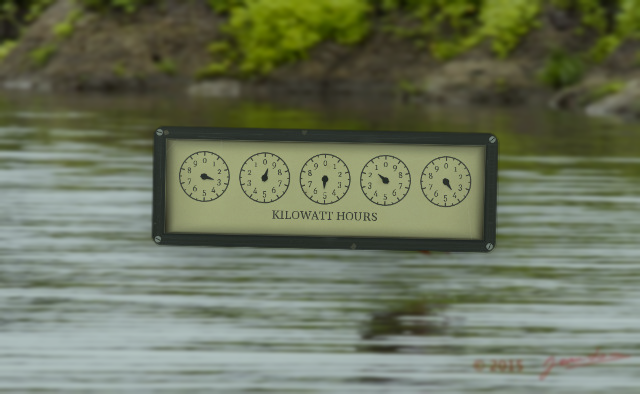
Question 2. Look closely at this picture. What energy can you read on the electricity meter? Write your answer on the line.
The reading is 29514 kWh
